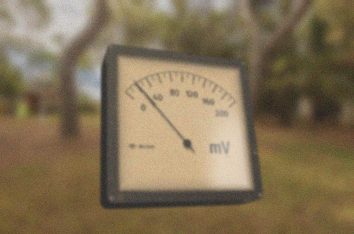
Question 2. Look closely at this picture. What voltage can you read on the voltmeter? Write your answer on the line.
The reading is 20 mV
